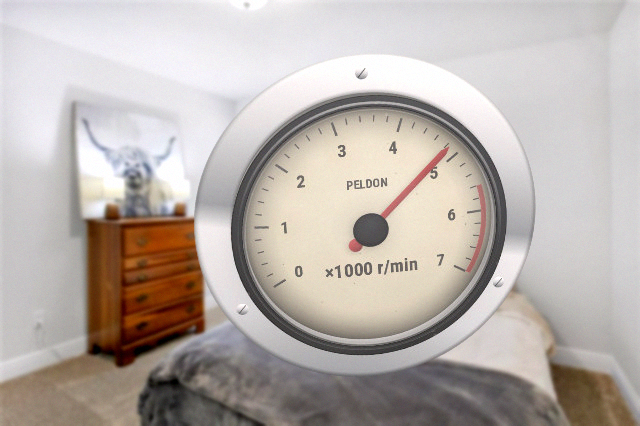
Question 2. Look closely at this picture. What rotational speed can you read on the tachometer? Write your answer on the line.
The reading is 4800 rpm
